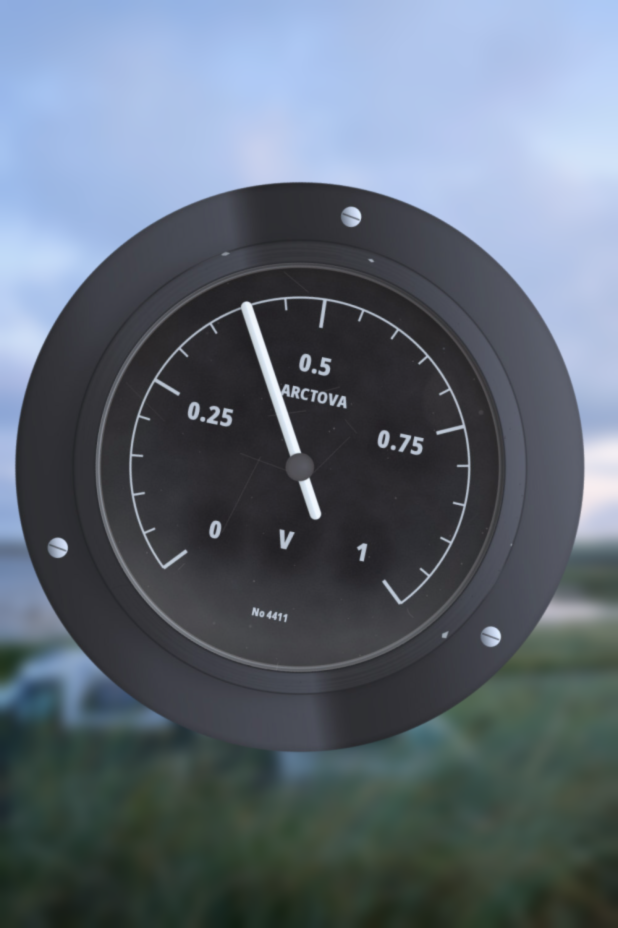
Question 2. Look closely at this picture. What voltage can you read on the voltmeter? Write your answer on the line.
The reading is 0.4 V
